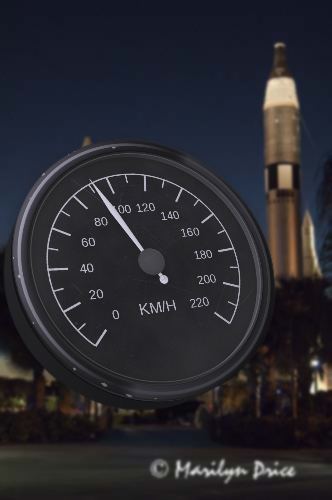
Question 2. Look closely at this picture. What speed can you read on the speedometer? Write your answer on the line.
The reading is 90 km/h
